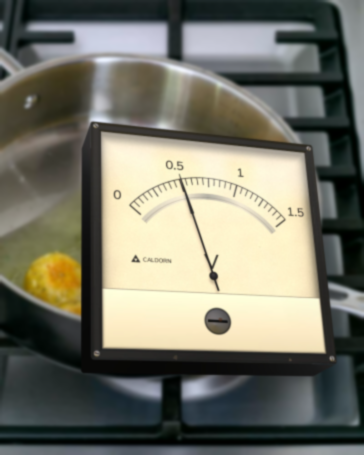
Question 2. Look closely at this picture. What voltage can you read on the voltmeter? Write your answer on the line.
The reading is 0.5 V
